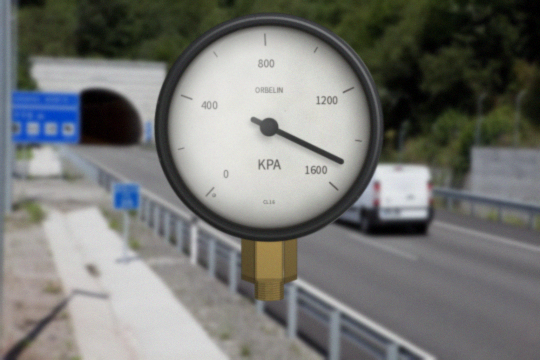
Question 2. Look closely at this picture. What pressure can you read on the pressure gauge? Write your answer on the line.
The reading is 1500 kPa
